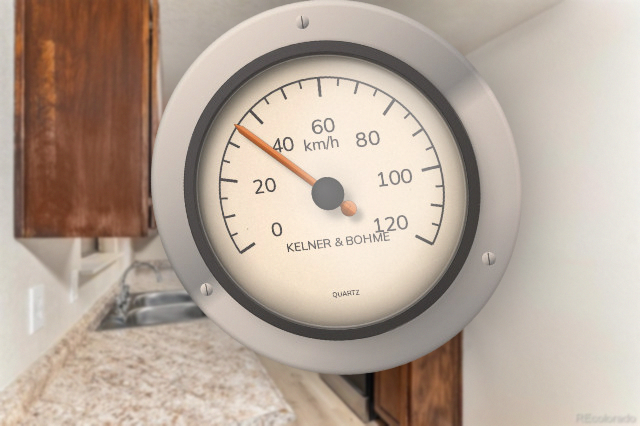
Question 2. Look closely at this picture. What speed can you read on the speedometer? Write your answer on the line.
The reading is 35 km/h
